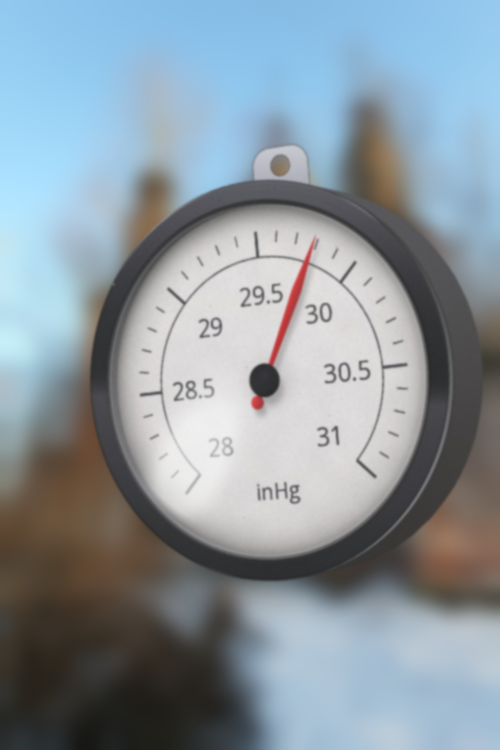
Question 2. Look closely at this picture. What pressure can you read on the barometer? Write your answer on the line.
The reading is 29.8 inHg
